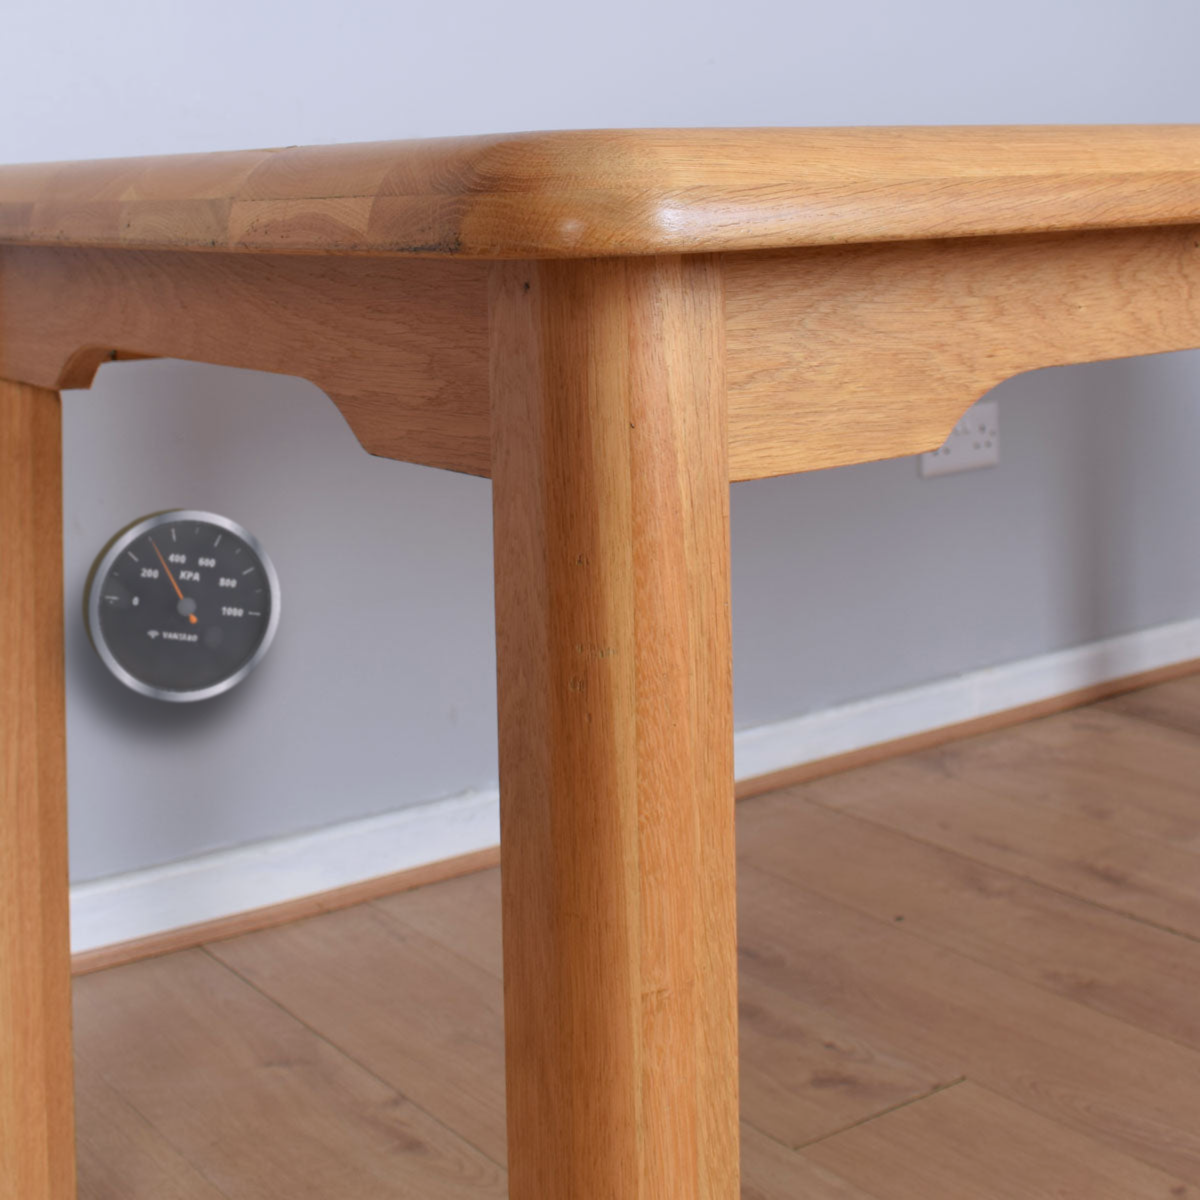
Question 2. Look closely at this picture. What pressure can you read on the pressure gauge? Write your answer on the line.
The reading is 300 kPa
